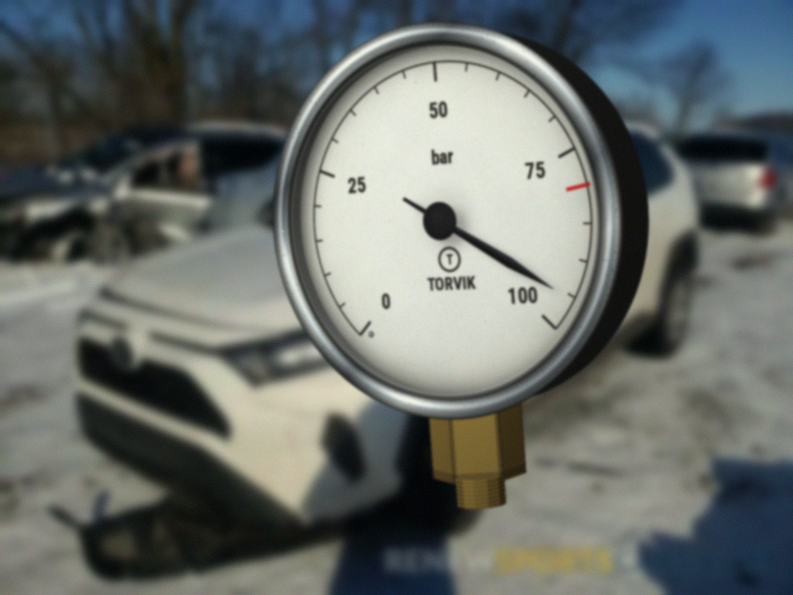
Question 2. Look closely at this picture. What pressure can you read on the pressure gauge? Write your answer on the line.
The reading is 95 bar
